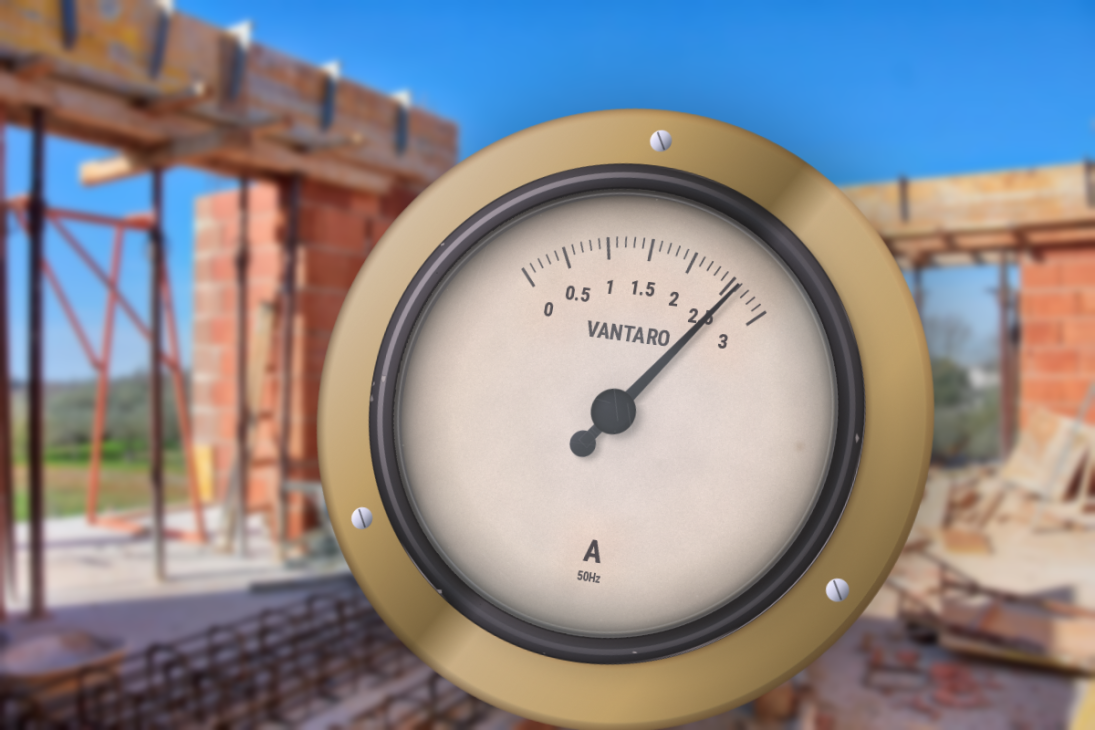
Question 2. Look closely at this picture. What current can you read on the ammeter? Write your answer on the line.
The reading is 2.6 A
